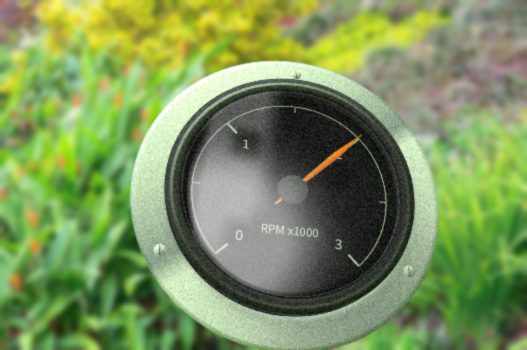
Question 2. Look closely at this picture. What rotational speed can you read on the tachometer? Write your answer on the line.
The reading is 2000 rpm
